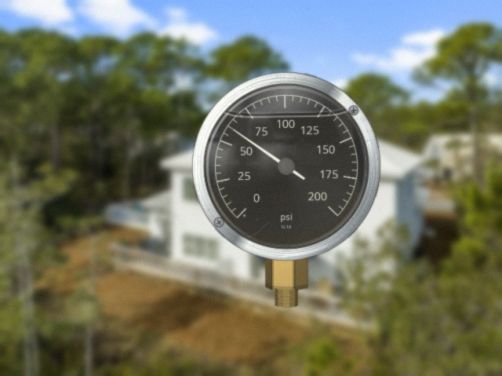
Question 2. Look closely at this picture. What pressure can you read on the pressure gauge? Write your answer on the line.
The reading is 60 psi
